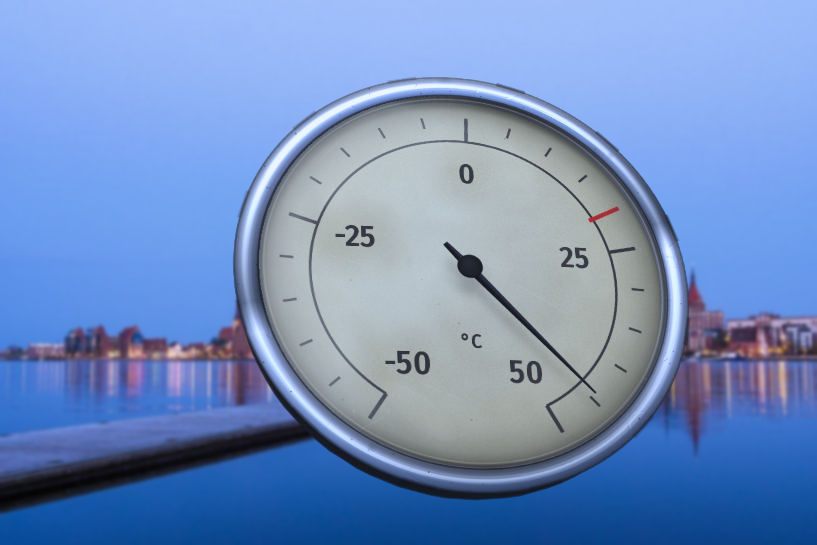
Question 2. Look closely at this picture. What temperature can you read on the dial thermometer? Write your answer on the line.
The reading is 45 °C
